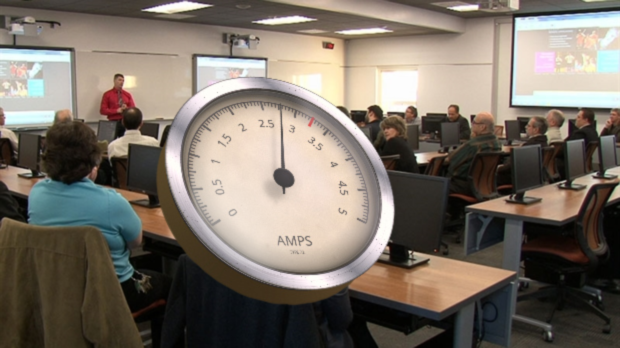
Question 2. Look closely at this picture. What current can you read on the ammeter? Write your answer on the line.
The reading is 2.75 A
